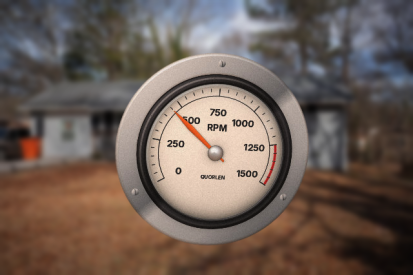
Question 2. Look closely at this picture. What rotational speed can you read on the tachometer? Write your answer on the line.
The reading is 450 rpm
